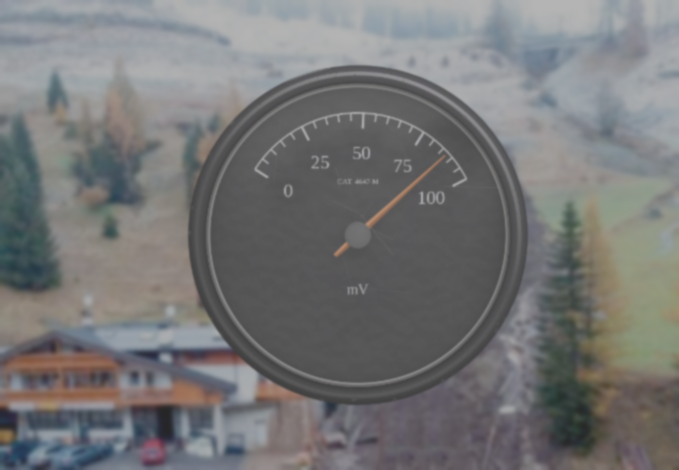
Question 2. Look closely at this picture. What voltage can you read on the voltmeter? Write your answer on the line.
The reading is 87.5 mV
